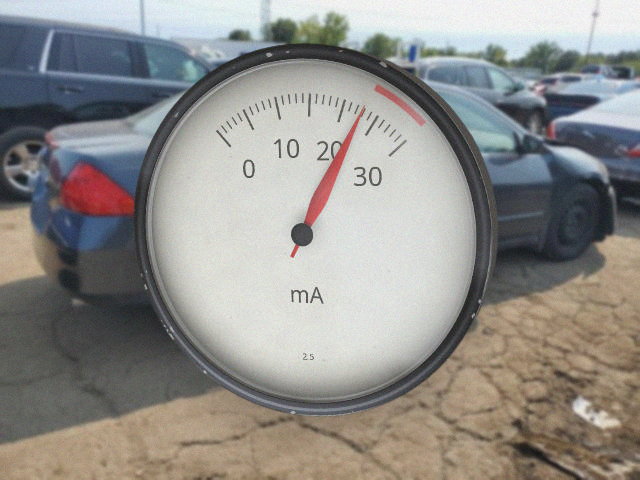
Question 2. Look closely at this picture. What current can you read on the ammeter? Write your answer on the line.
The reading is 23 mA
